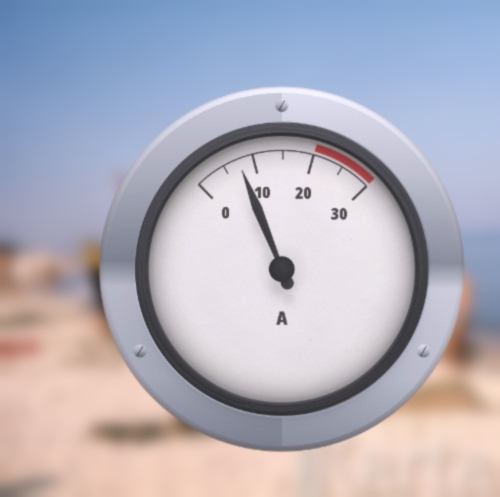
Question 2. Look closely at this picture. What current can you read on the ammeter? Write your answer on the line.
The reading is 7.5 A
